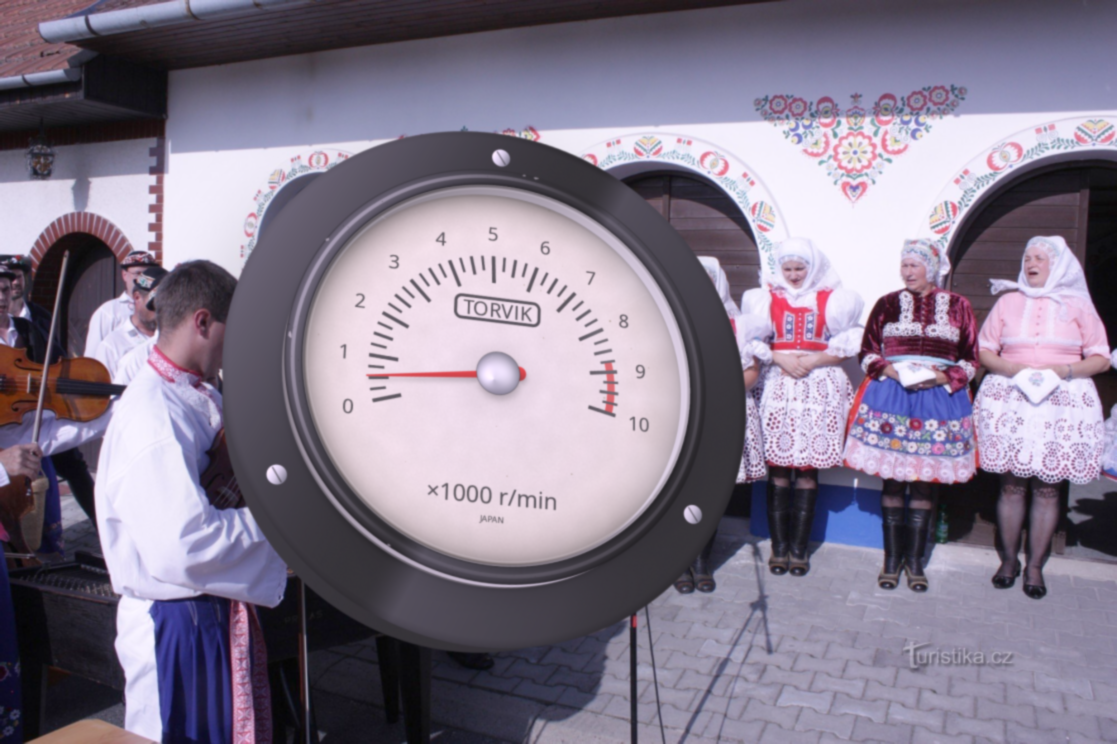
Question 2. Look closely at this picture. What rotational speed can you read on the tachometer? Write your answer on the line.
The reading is 500 rpm
